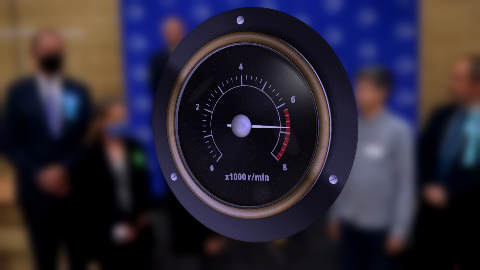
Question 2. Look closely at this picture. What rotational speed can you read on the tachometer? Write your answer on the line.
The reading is 6800 rpm
